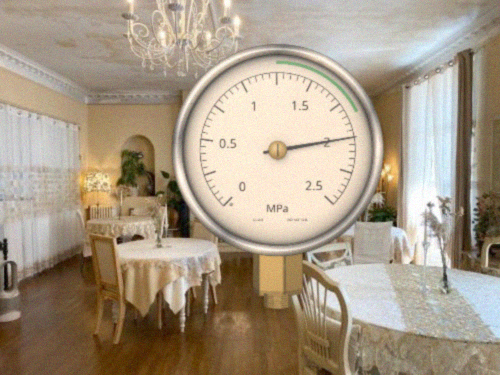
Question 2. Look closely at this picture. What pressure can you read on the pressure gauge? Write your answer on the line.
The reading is 2 MPa
